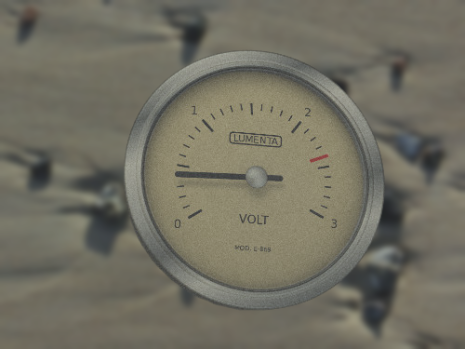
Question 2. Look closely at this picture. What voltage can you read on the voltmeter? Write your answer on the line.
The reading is 0.4 V
